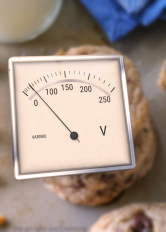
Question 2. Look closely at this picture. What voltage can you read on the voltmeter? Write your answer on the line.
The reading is 50 V
